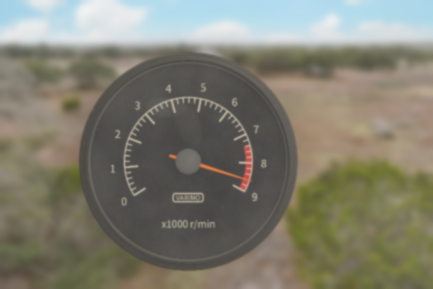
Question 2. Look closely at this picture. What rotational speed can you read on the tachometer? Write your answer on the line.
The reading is 8600 rpm
